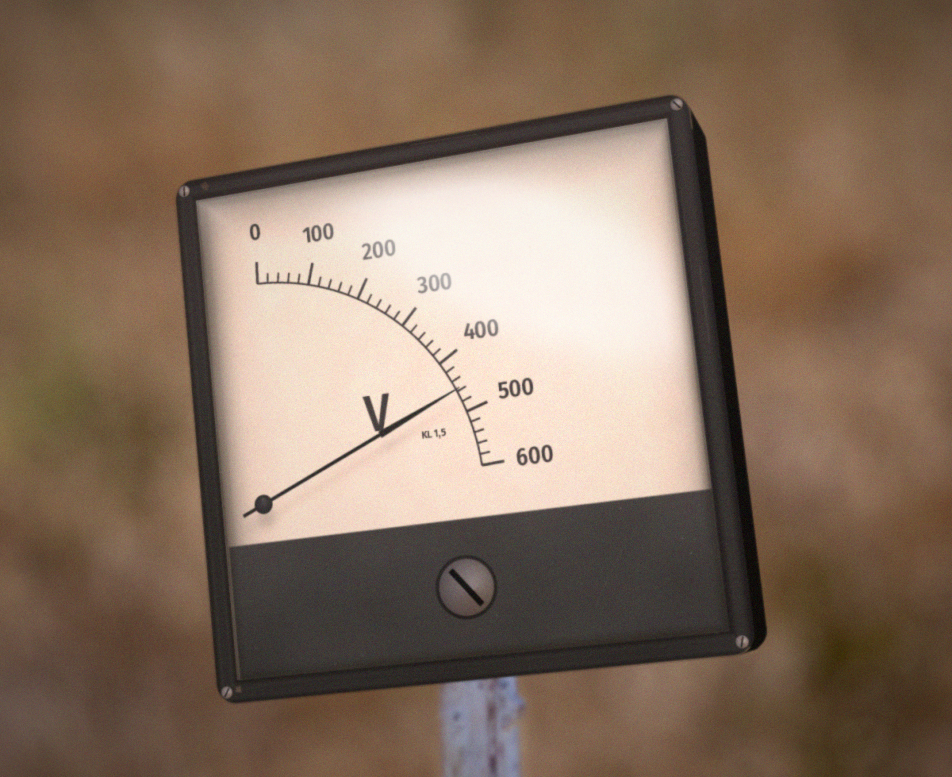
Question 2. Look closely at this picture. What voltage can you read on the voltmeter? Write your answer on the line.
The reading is 460 V
